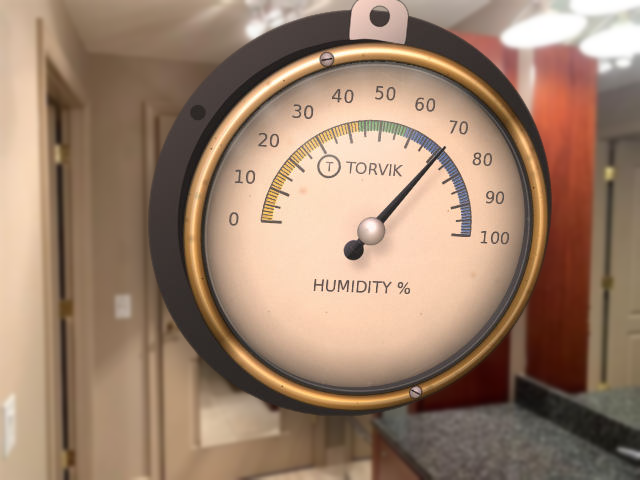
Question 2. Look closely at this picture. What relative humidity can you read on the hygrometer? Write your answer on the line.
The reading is 70 %
